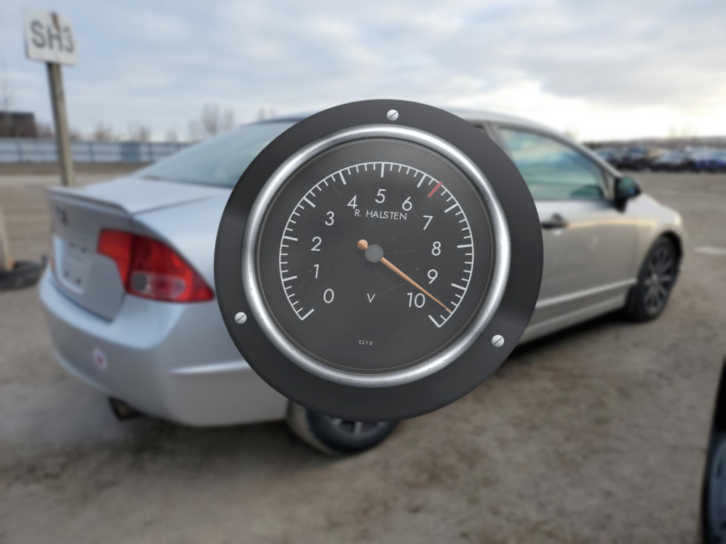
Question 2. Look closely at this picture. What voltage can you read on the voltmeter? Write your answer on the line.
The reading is 9.6 V
